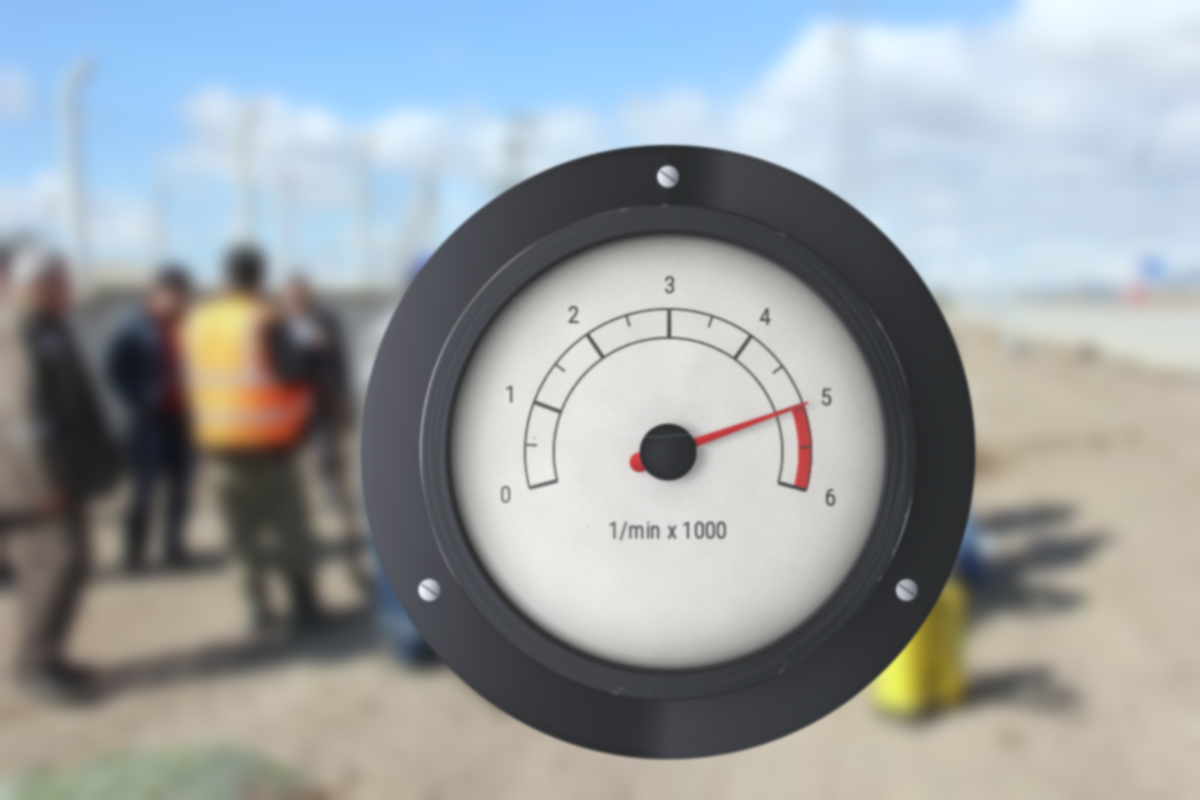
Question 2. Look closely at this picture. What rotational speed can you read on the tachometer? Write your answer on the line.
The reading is 5000 rpm
